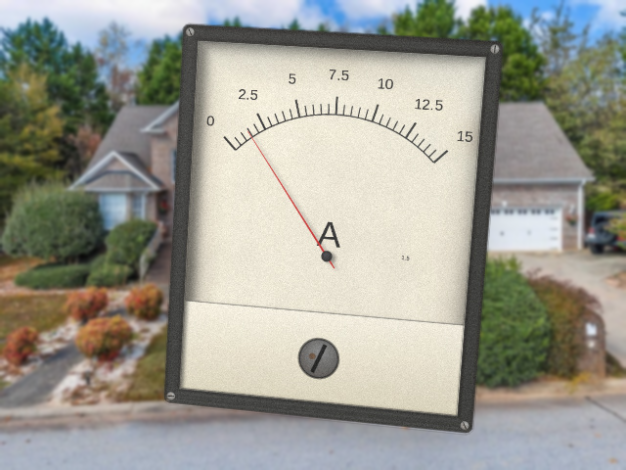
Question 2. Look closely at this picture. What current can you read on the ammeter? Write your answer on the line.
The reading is 1.5 A
